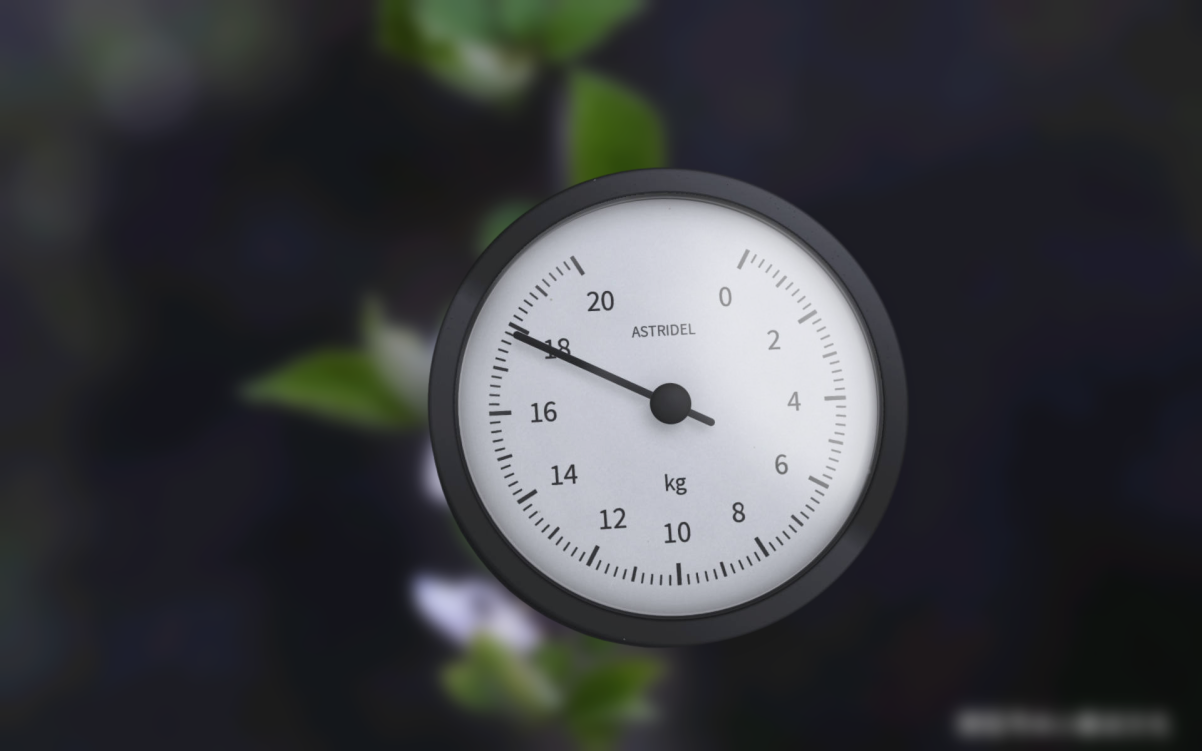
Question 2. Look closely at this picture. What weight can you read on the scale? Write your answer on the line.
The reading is 17.8 kg
